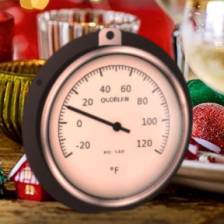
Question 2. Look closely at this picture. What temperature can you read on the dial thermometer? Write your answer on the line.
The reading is 10 °F
